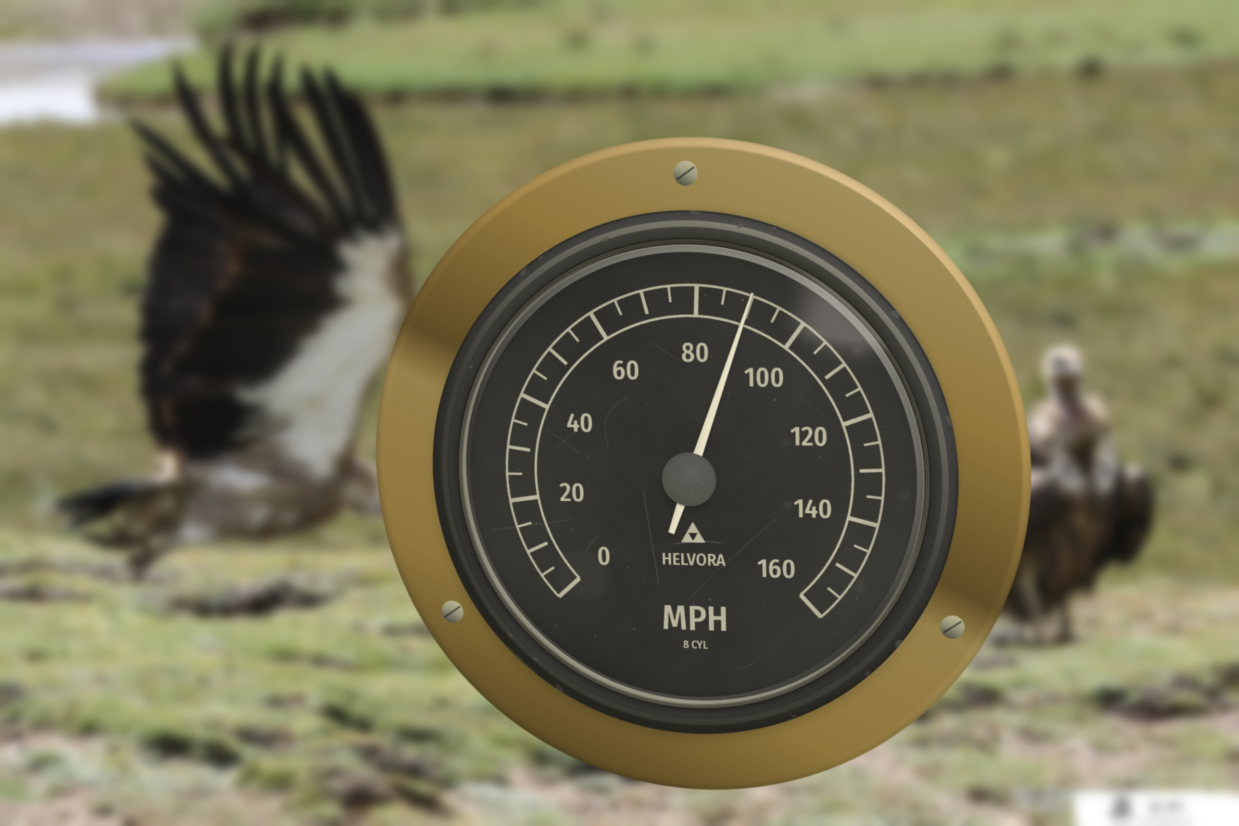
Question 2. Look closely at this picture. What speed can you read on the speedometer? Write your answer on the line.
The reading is 90 mph
